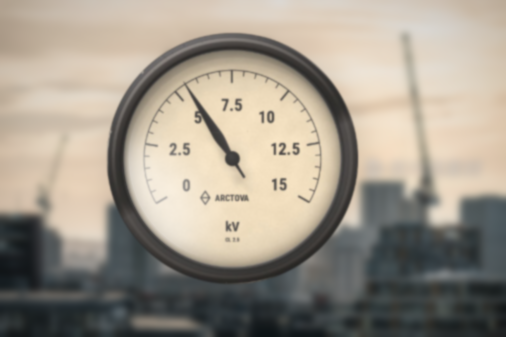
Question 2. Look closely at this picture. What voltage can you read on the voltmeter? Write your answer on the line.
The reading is 5.5 kV
